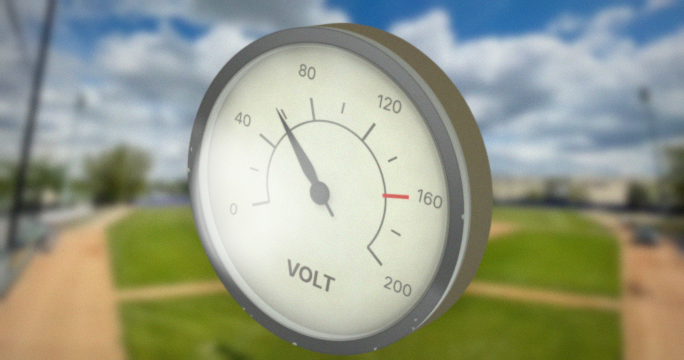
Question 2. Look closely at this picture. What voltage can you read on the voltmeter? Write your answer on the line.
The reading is 60 V
